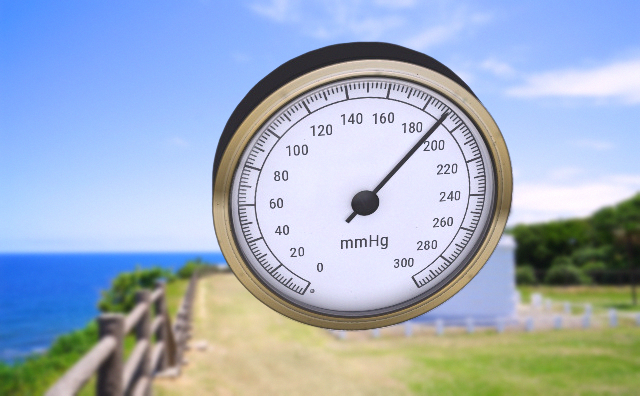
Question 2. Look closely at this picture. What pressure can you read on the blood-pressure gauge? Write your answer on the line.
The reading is 190 mmHg
